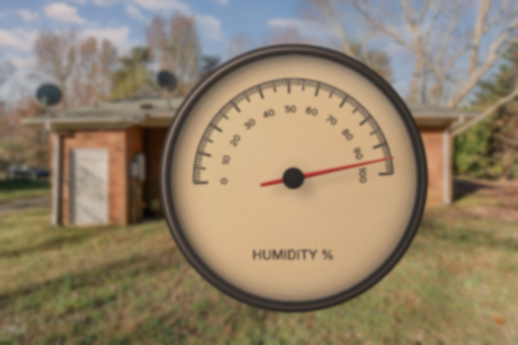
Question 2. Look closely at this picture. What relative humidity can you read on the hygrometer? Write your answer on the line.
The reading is 95 %
